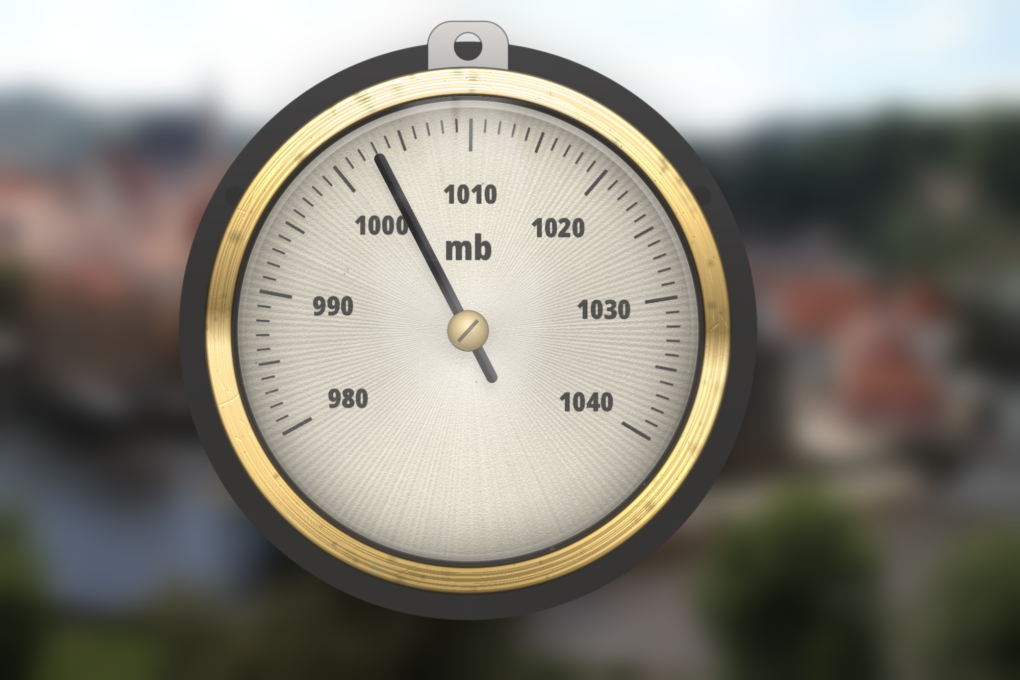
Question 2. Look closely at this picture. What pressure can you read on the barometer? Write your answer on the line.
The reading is 1003 mbar
